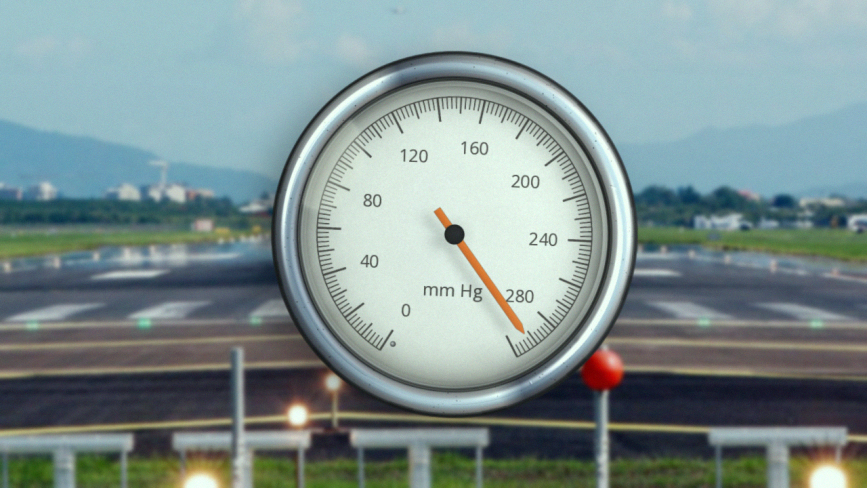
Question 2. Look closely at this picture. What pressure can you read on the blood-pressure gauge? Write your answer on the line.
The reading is 292 mmHg
